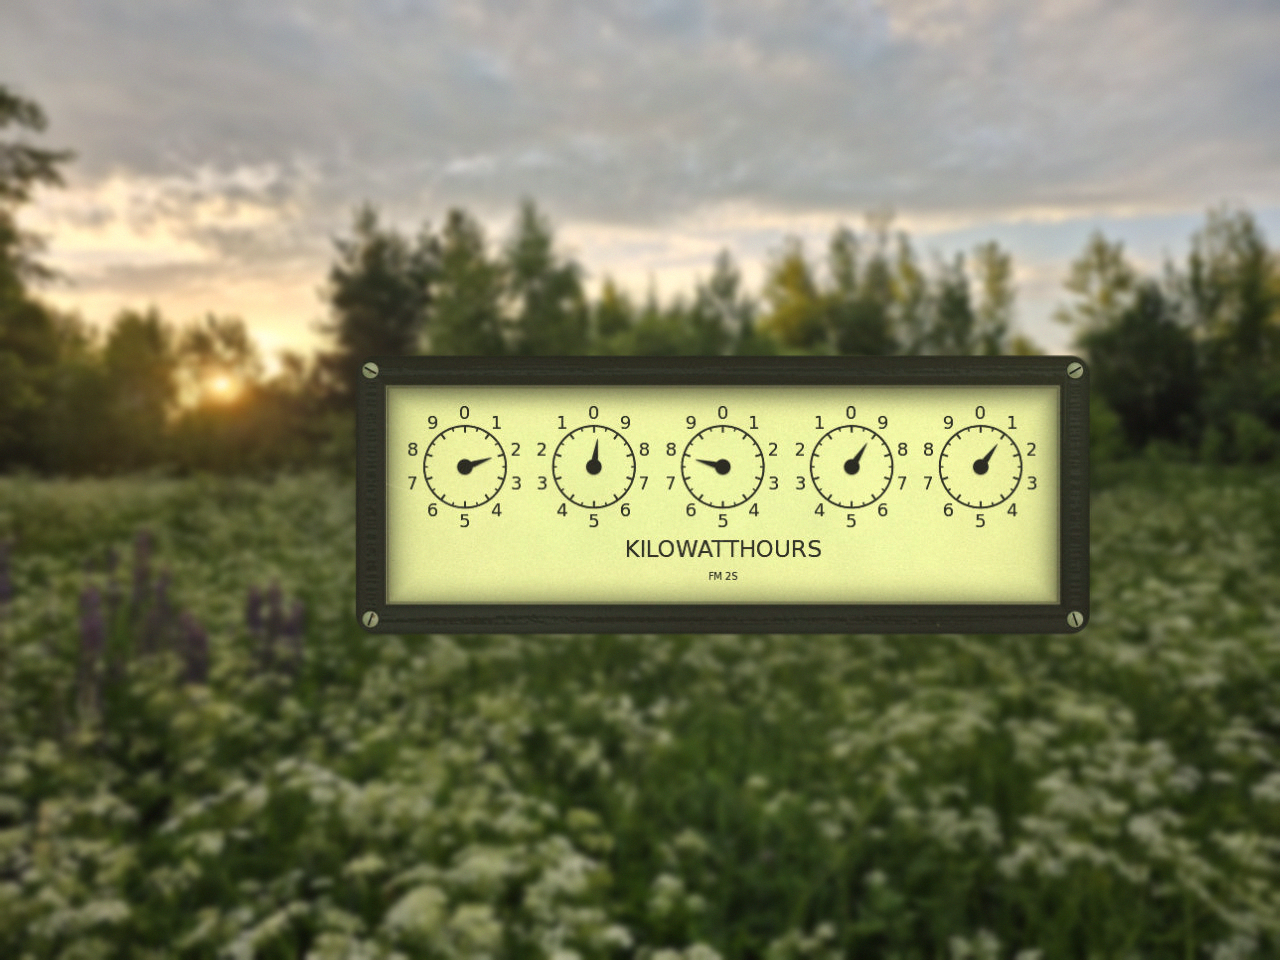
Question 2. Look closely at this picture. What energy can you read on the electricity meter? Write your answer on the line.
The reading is 19791 kWh
